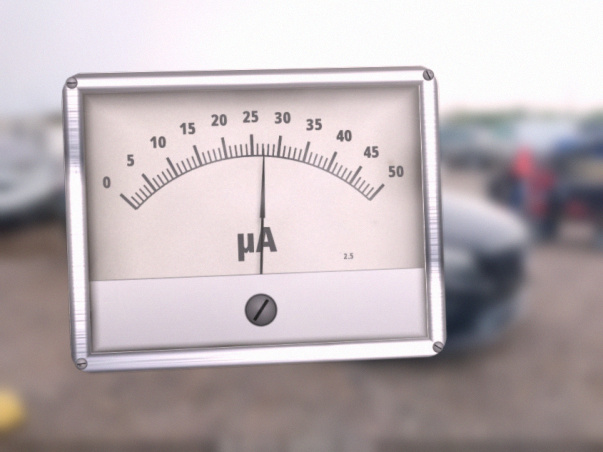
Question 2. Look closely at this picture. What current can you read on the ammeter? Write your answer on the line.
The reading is 27 µA
